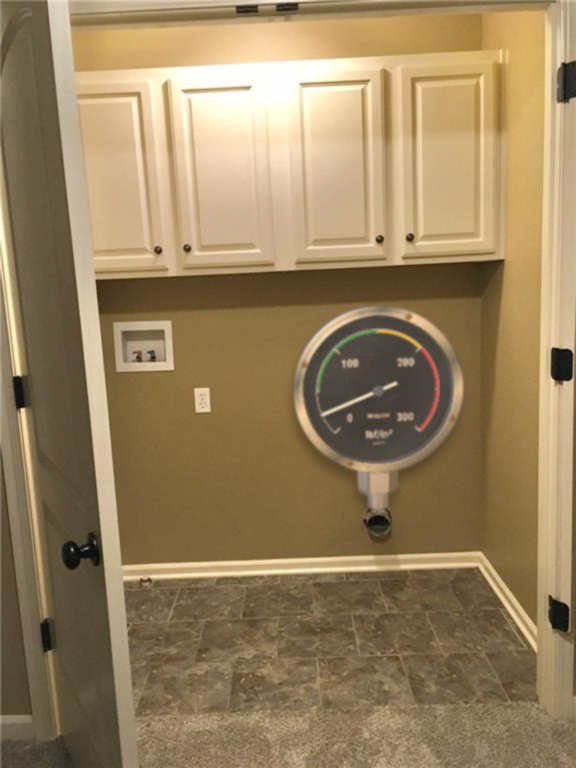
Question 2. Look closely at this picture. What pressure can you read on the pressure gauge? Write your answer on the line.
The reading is 25 psi
